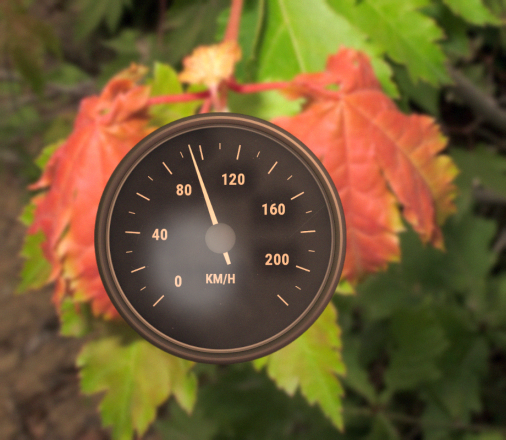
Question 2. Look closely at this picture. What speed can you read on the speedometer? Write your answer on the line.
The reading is 95 km/h
